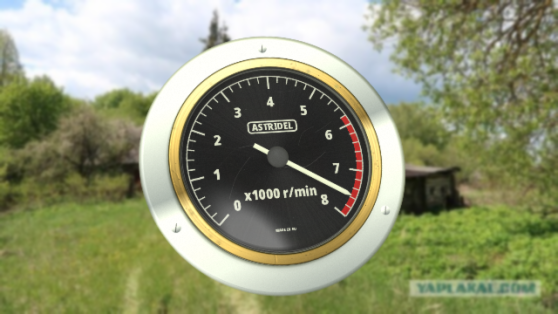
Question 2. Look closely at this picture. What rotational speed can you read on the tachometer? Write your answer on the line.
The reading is 7600 rpm
